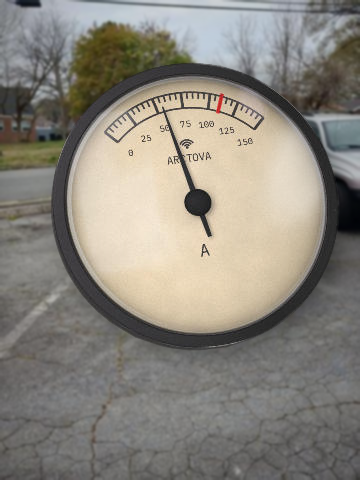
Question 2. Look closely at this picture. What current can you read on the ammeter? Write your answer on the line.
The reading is 55 A
